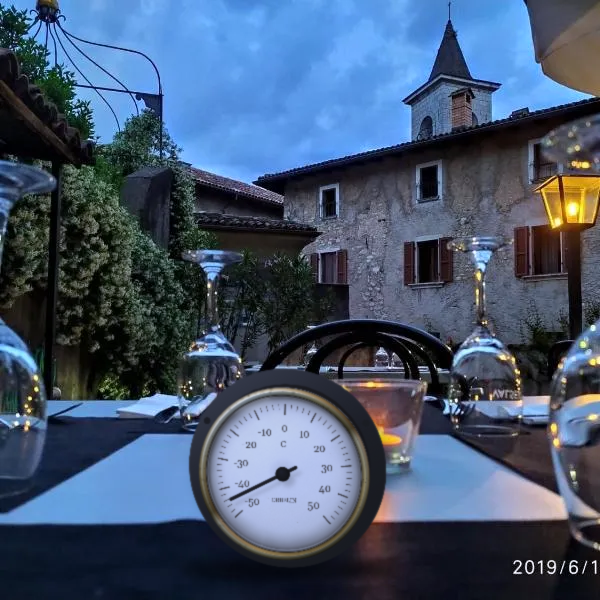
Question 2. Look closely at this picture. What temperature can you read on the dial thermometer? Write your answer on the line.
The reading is -44 °C
